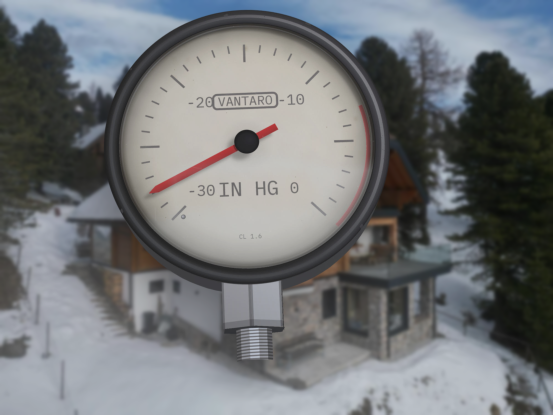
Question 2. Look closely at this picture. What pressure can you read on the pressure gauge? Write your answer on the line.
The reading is -28 inHg
